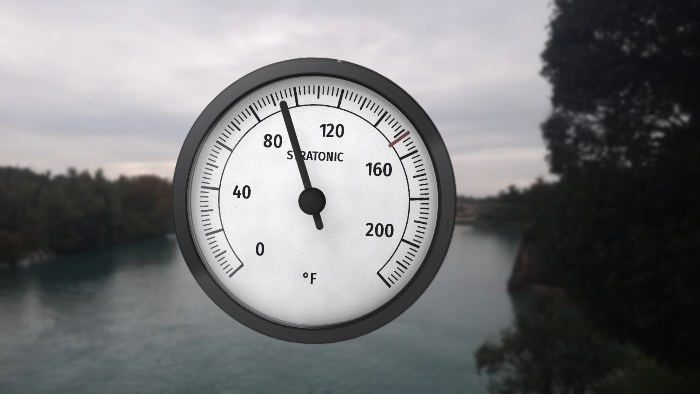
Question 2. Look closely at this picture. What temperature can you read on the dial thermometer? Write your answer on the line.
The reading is 94 °F
